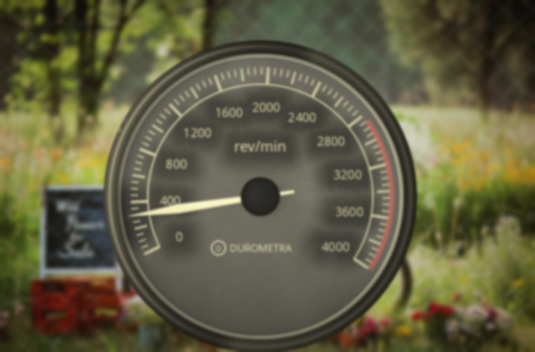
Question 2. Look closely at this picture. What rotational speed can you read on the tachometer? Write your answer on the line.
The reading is 300 rpm
